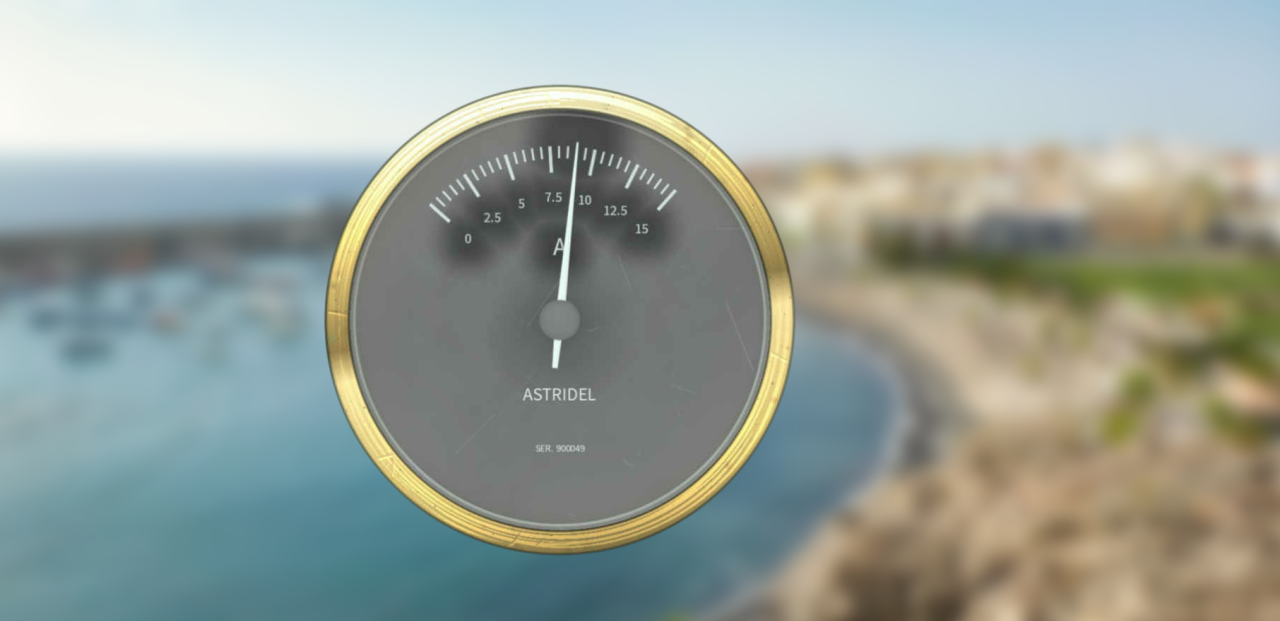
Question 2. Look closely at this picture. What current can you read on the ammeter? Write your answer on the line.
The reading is 9 A
